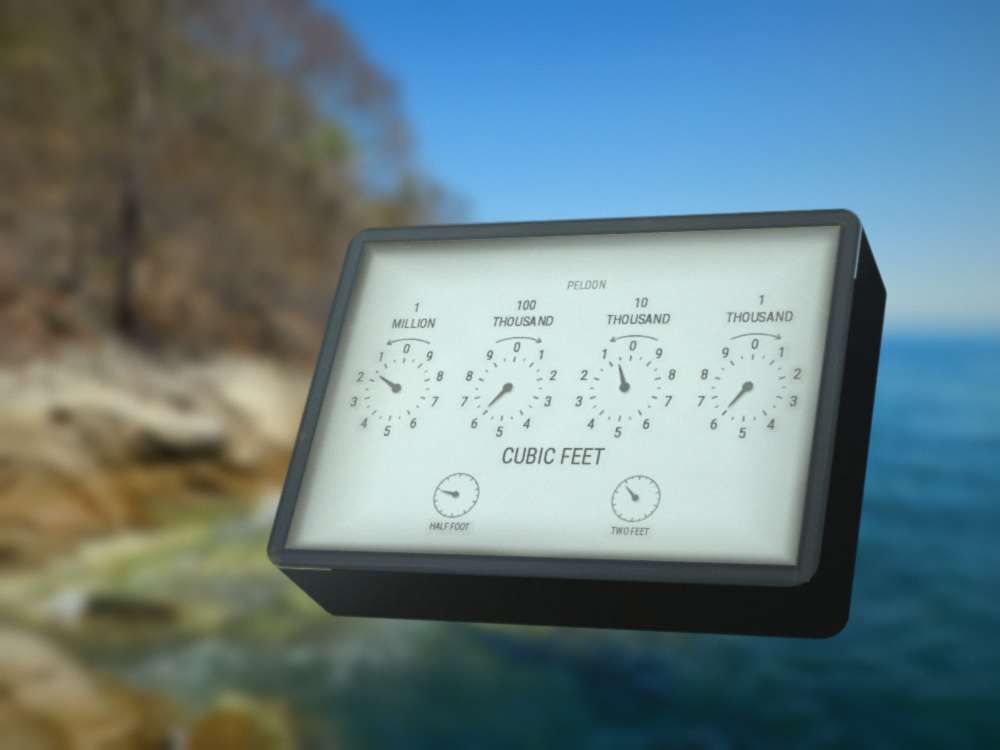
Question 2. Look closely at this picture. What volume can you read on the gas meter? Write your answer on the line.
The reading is 160600 ft³
